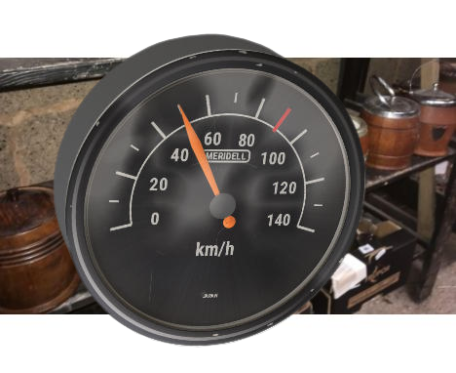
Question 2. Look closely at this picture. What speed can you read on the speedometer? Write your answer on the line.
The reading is 50 km/h
